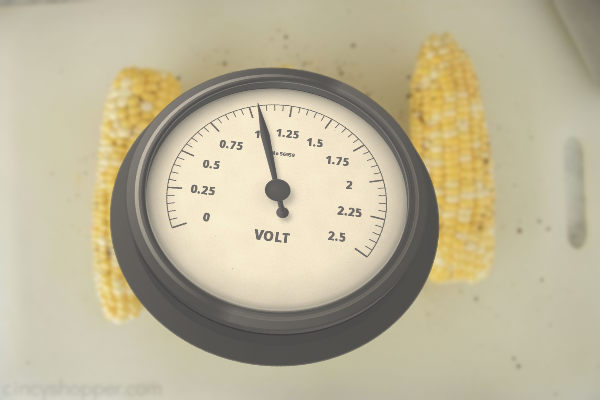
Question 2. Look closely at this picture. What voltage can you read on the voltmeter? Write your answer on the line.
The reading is 1.05 V
